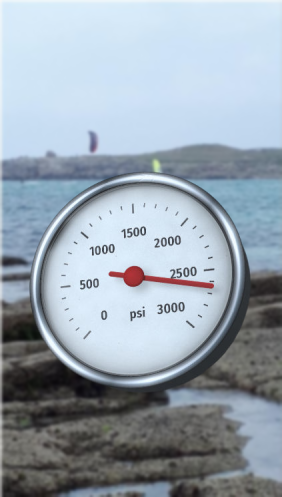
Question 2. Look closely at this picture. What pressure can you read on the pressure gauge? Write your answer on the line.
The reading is 2650 psi
